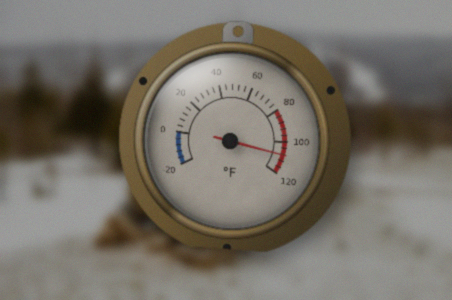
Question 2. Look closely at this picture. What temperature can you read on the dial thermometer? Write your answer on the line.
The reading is 108 °F
